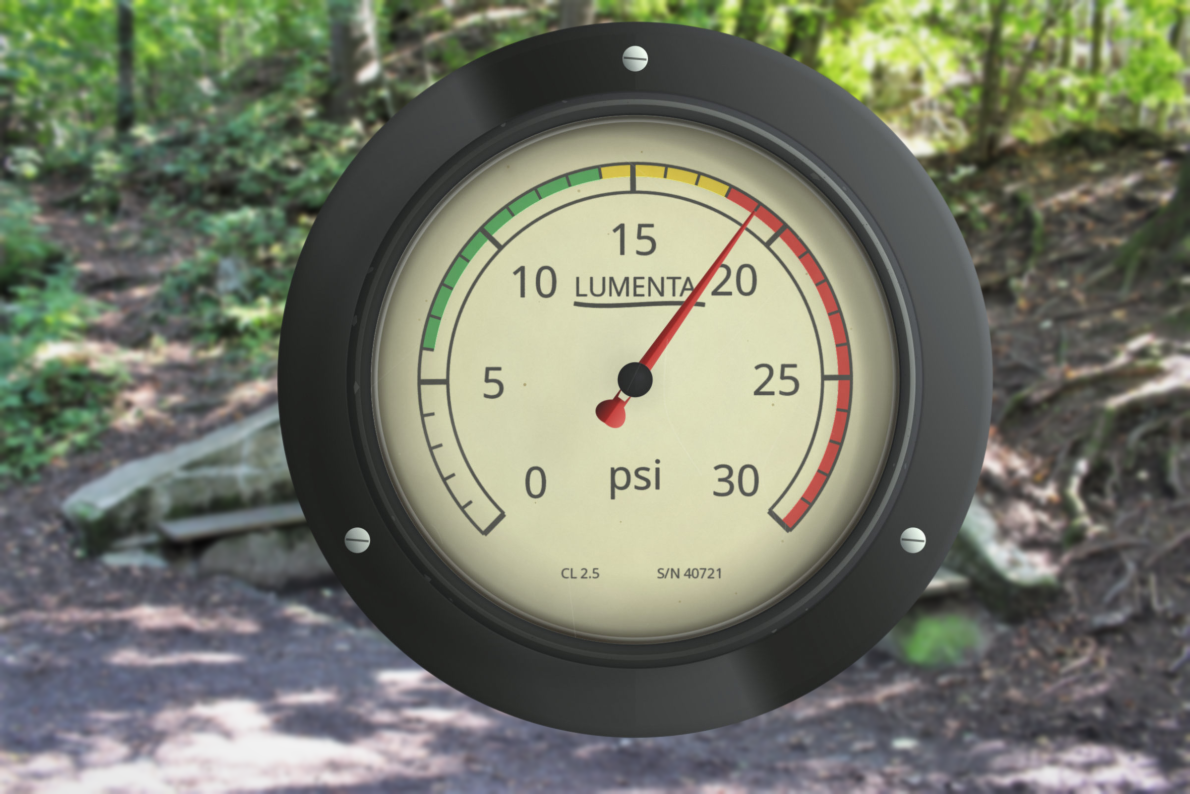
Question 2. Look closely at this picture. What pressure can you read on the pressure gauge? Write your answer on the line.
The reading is 19 psi
